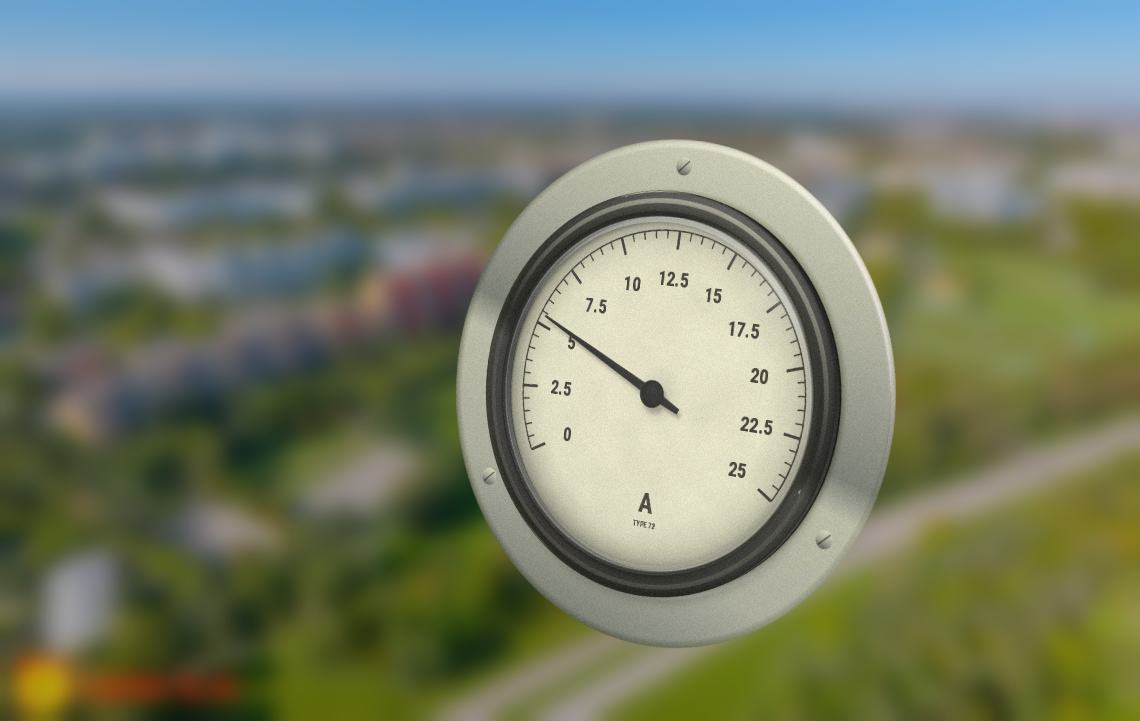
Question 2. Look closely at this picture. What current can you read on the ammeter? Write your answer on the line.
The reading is 5.5 A
